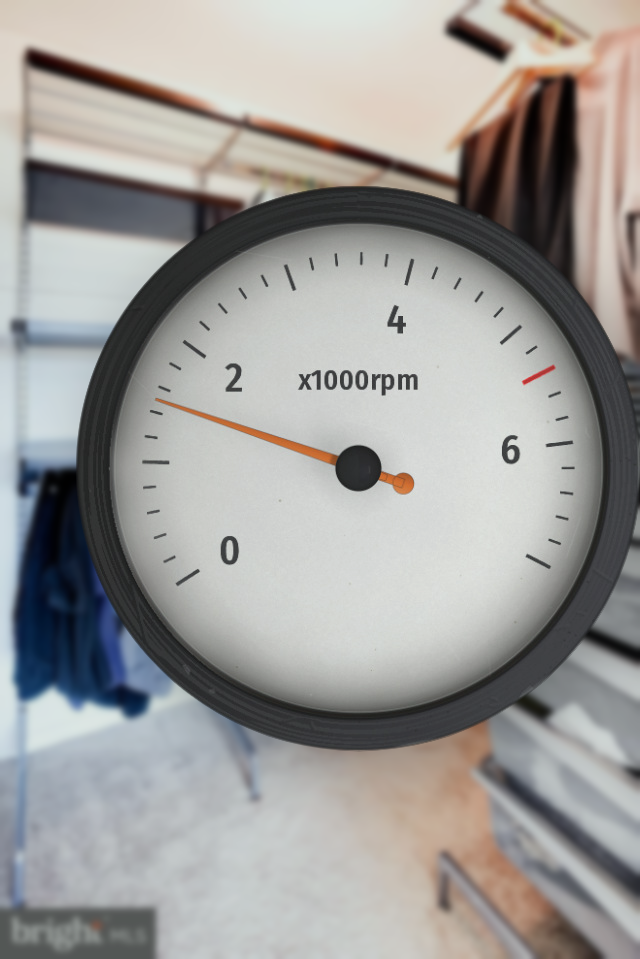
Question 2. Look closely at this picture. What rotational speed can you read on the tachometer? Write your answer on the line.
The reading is 1500 rpm
